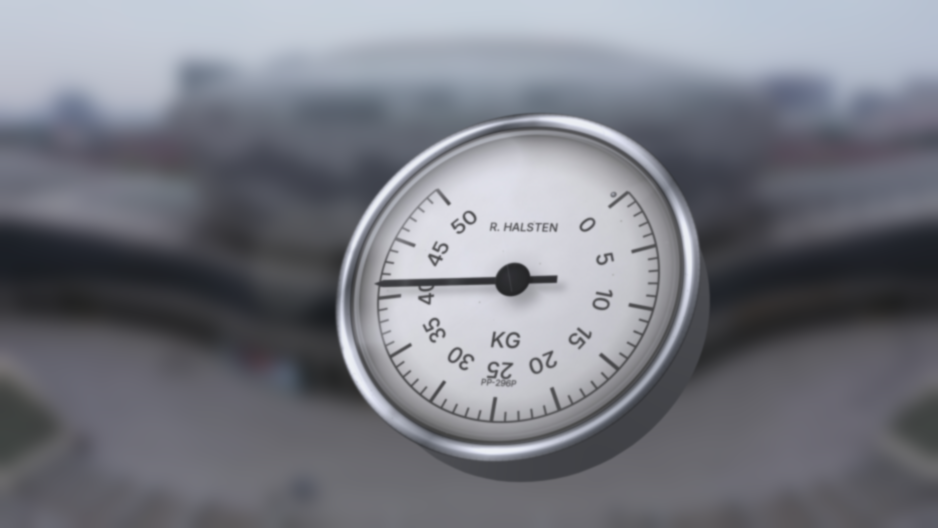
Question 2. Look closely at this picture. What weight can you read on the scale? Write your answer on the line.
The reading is 41 kg
